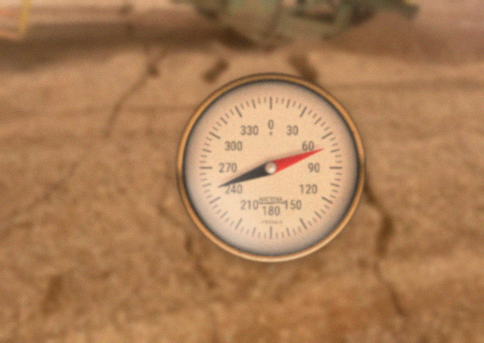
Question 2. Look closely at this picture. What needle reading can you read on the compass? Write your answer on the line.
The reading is 70 °
